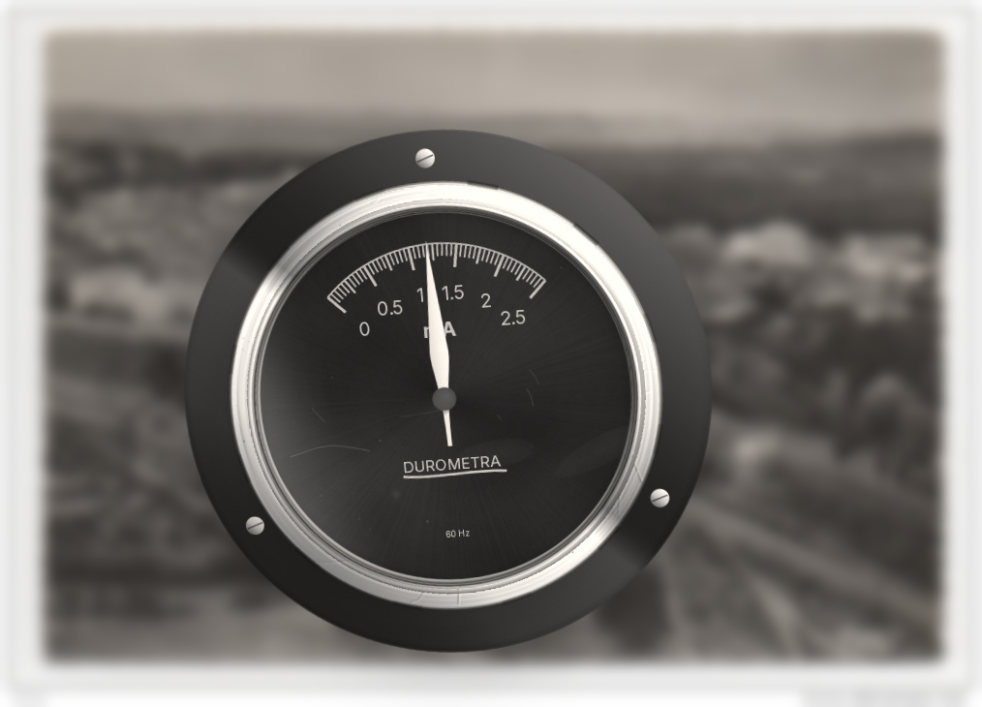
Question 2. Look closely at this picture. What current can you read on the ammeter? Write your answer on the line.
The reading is 1.2 mA
